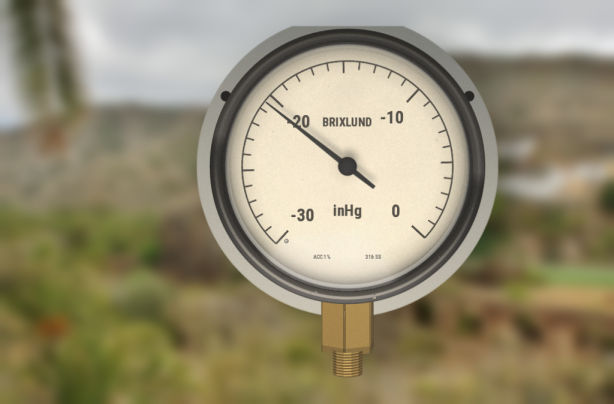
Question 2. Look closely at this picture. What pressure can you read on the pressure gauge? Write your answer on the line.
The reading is -20.5 inHg
